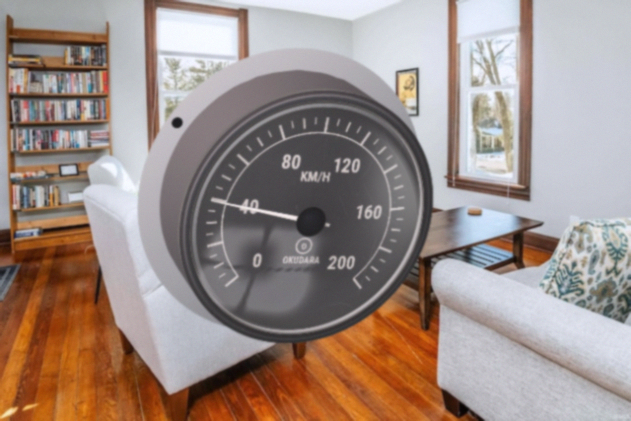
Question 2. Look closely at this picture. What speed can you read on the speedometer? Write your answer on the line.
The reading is 40 km/h
